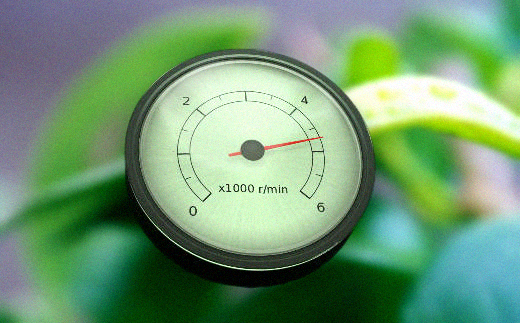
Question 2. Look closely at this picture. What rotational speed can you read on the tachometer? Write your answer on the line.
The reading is 4750 rpm
